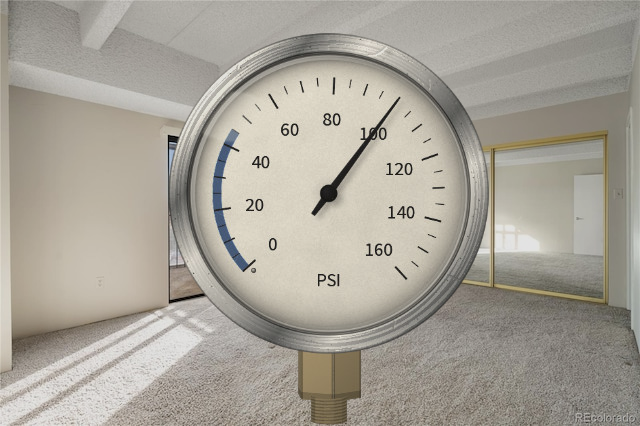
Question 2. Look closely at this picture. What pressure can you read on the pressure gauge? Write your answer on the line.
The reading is 100 psi
